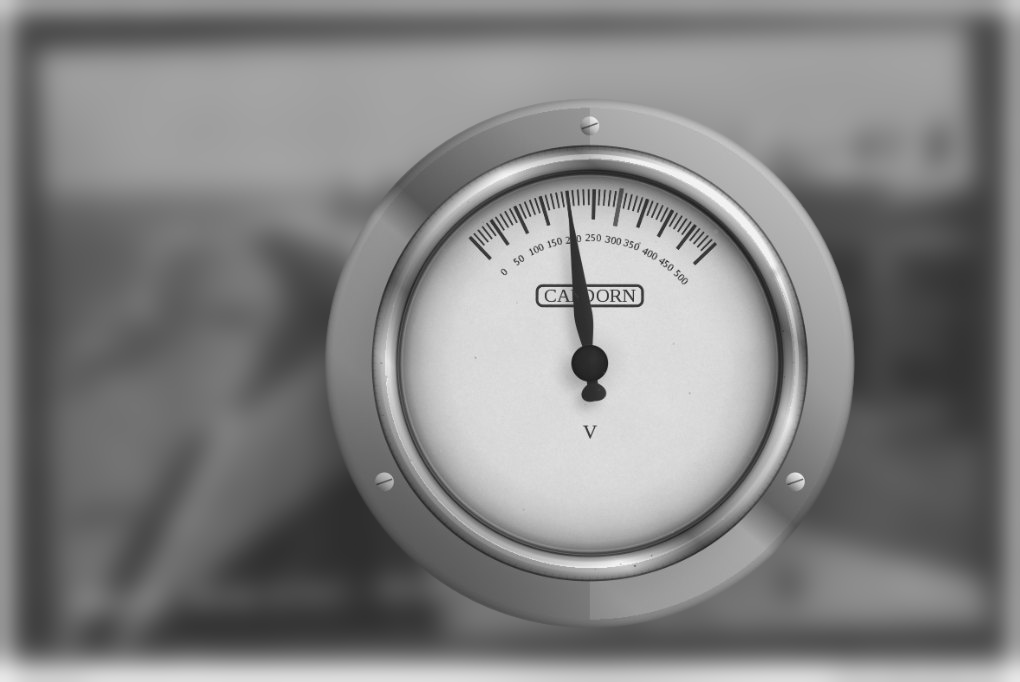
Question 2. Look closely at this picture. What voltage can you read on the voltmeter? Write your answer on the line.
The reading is 200 V
